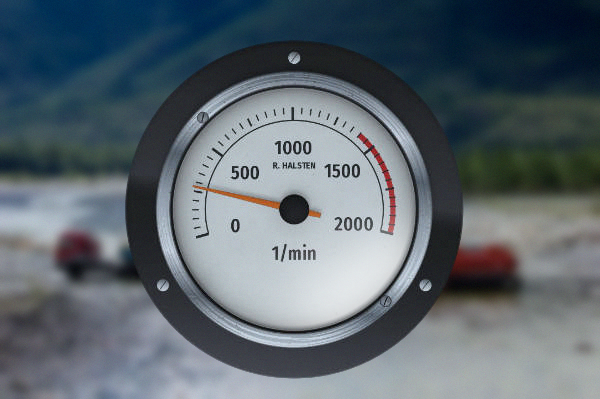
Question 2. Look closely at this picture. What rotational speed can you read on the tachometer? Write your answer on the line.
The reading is 275 rpm
